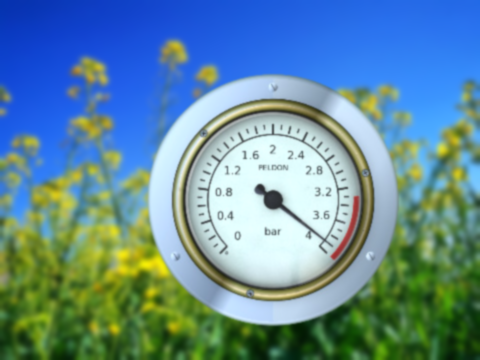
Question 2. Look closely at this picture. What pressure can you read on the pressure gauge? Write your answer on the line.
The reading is 3.9 bar
